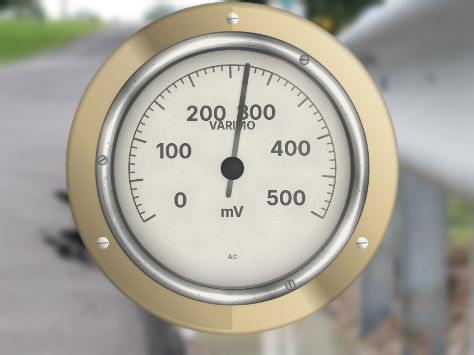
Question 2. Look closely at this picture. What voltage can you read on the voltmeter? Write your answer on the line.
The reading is 270 mV
